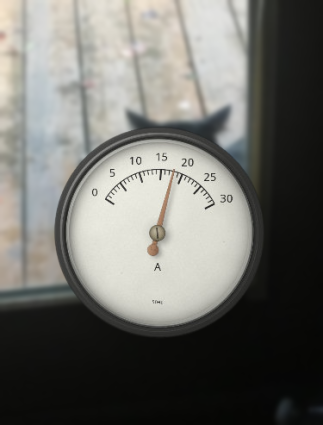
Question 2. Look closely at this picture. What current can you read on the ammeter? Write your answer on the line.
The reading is 18 A
